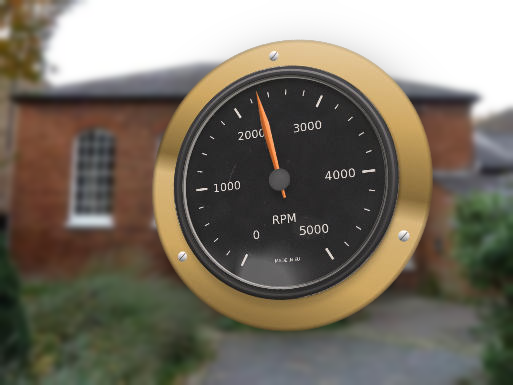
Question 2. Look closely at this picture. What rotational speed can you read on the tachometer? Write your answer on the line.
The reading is 2300 rpm
